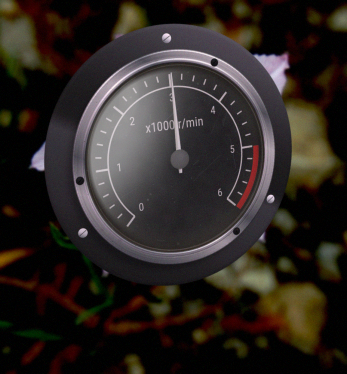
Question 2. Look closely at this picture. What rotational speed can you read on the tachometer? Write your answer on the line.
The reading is 3000 rpm
